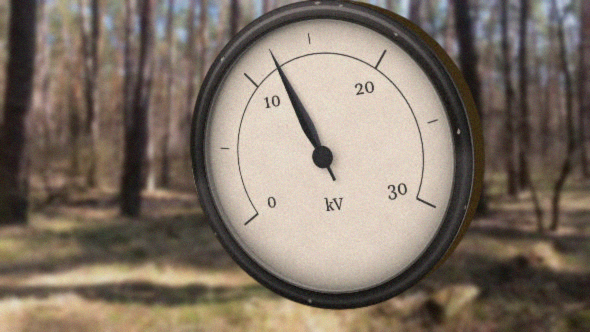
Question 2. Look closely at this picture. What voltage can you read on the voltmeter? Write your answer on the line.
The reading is 12.5 kV
